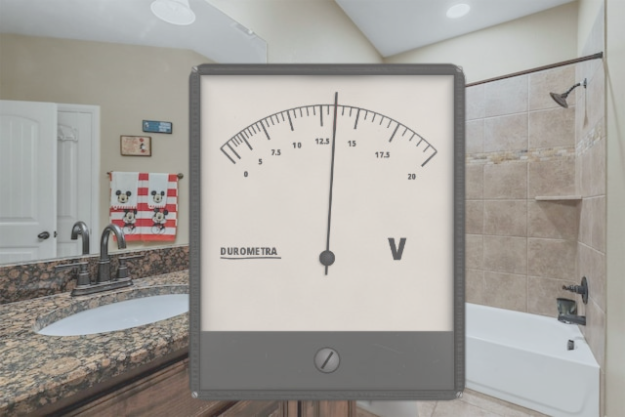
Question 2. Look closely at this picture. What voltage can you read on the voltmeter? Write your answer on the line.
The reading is 13.5 V
